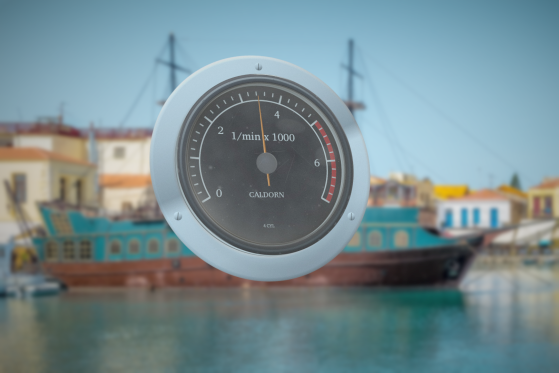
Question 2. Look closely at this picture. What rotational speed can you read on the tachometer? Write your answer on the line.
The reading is 3400 rpm
